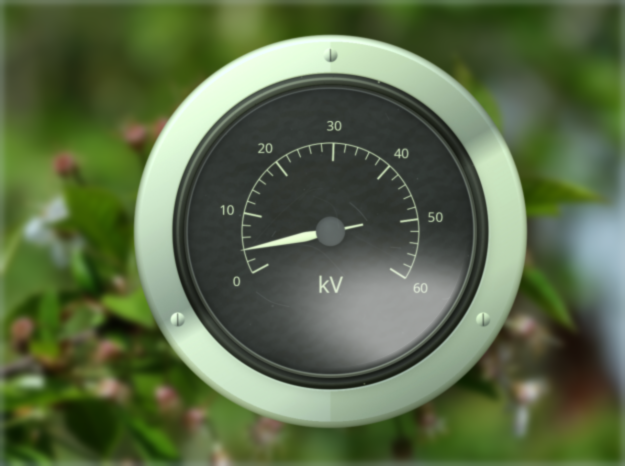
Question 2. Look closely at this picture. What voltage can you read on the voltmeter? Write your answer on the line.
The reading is 4 kV
